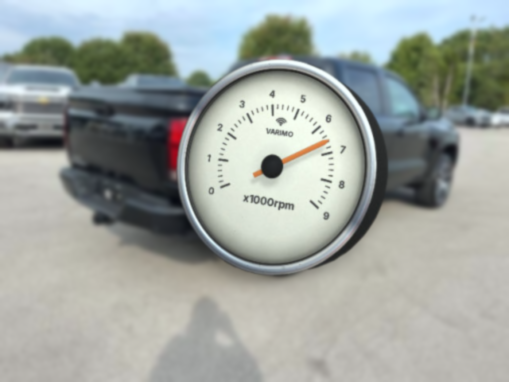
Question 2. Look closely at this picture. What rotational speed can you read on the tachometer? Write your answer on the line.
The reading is 6600 rpm
